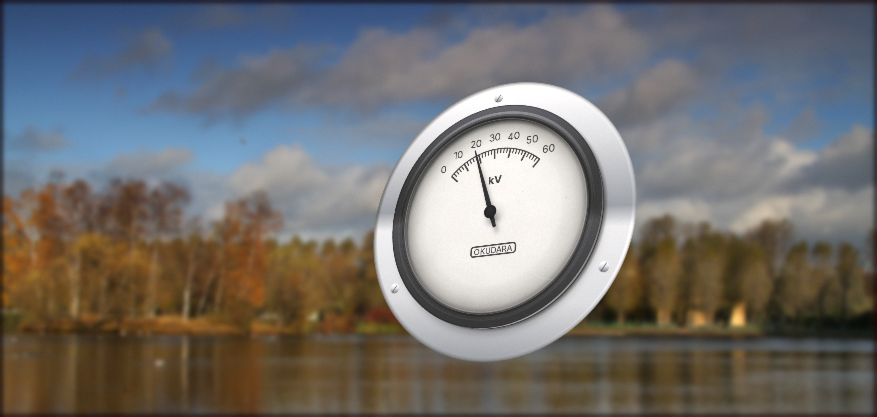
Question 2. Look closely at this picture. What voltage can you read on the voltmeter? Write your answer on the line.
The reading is 20 kV
